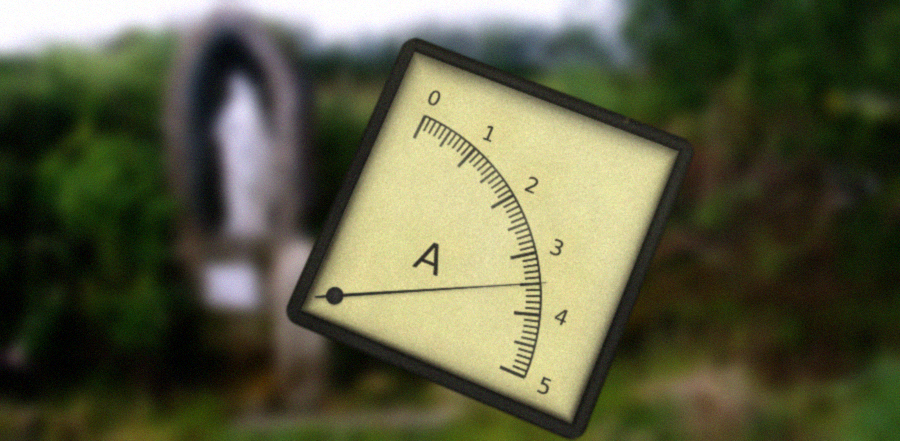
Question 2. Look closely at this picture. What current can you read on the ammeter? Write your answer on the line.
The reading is 3.5 A
